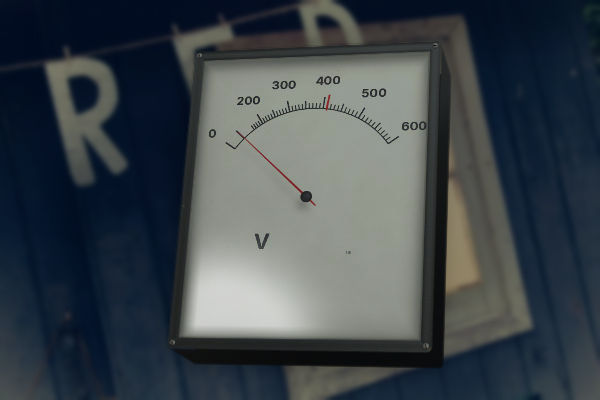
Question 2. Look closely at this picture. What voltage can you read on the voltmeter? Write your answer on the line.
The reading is 100 V
